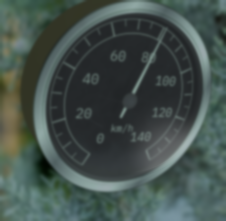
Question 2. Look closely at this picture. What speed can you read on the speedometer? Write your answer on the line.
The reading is 80 km/h
